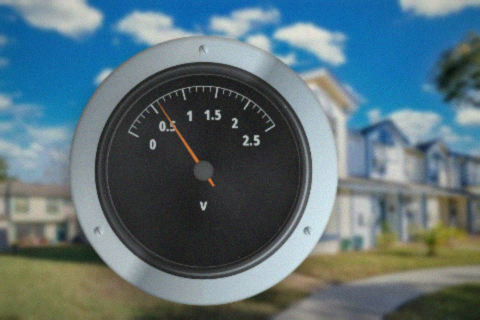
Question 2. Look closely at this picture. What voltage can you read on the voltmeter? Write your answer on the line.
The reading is 0.6 V
